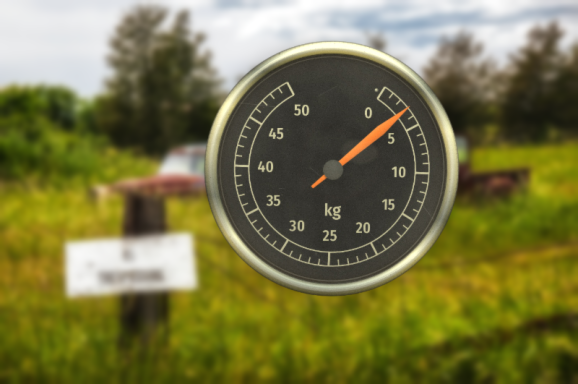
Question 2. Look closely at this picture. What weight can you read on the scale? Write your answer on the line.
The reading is 3 kg
